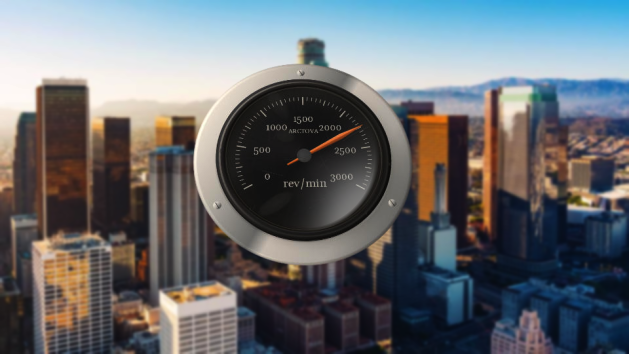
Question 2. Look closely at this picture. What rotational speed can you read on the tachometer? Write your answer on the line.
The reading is 2250 rpm
